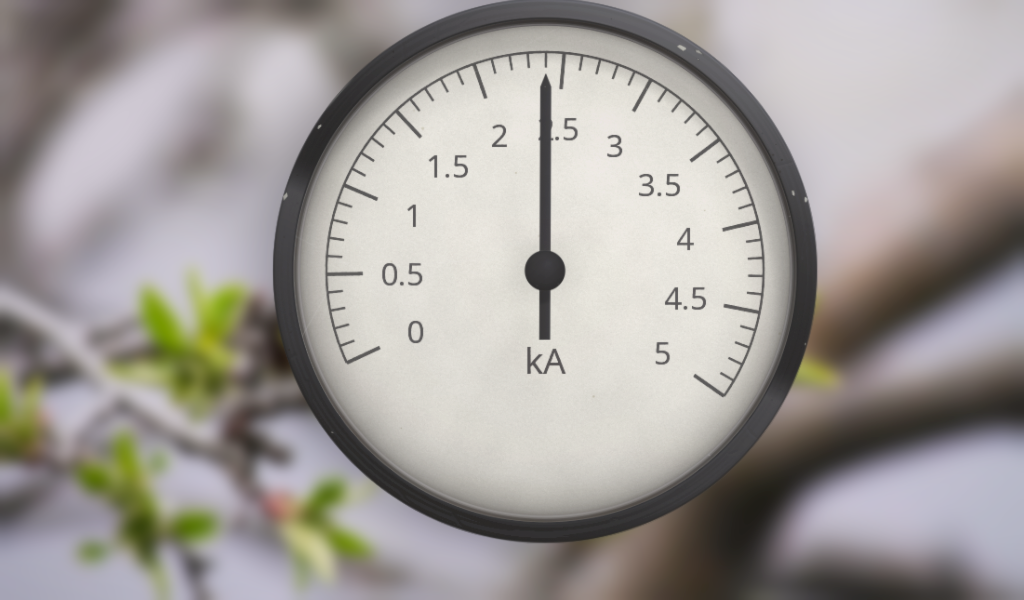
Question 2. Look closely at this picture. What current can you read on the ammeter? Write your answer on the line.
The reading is 2.4 kA
